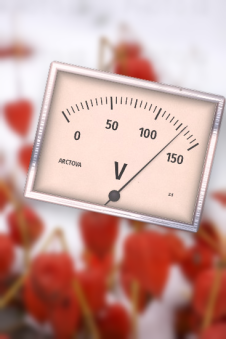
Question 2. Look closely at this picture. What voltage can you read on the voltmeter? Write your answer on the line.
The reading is 130 V
